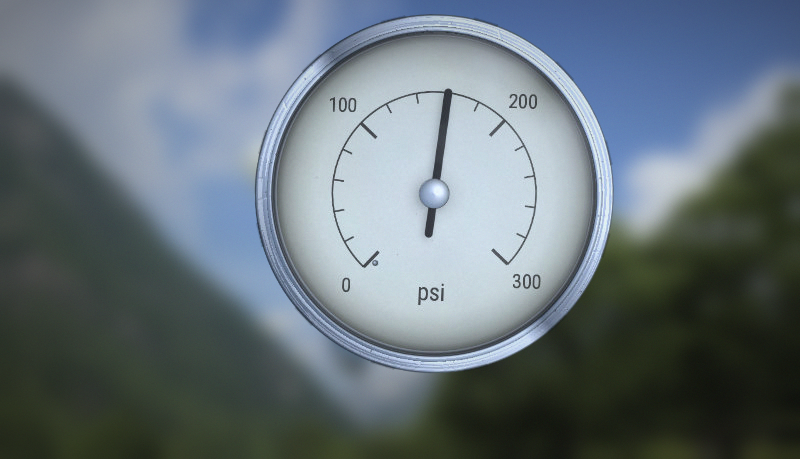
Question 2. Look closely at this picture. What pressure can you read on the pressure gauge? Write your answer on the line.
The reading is 160 psi
